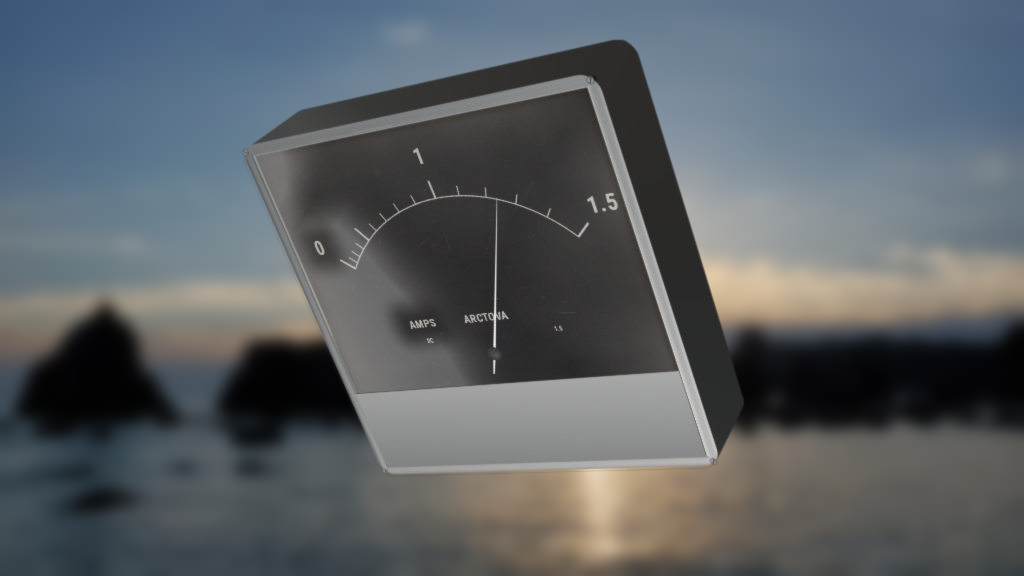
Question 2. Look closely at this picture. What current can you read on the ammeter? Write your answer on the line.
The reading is 1.25 A
